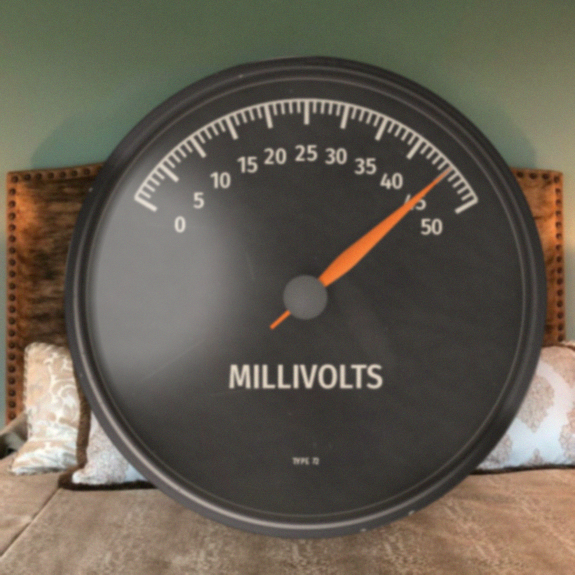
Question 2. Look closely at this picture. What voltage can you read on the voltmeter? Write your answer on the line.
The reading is 45 mV
